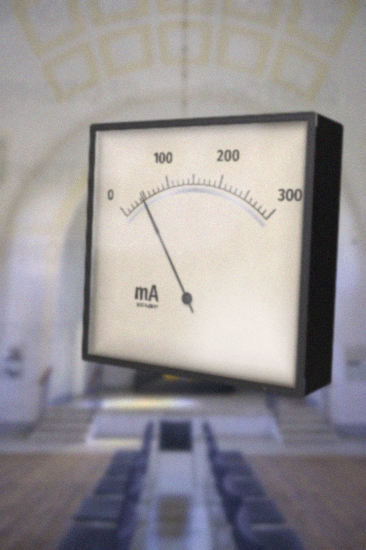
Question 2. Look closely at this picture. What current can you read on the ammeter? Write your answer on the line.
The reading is 50 mA
